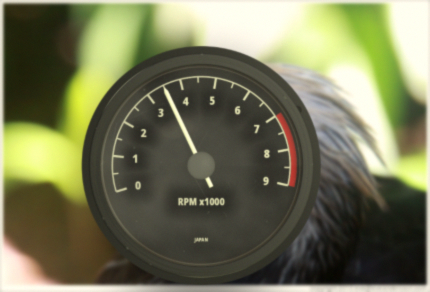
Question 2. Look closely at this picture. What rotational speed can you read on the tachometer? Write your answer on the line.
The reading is 3500 rpm
